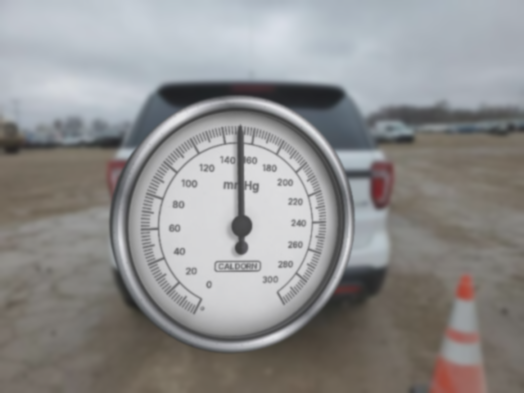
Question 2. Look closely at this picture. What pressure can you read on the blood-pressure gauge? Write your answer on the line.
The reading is 150 mmHg
